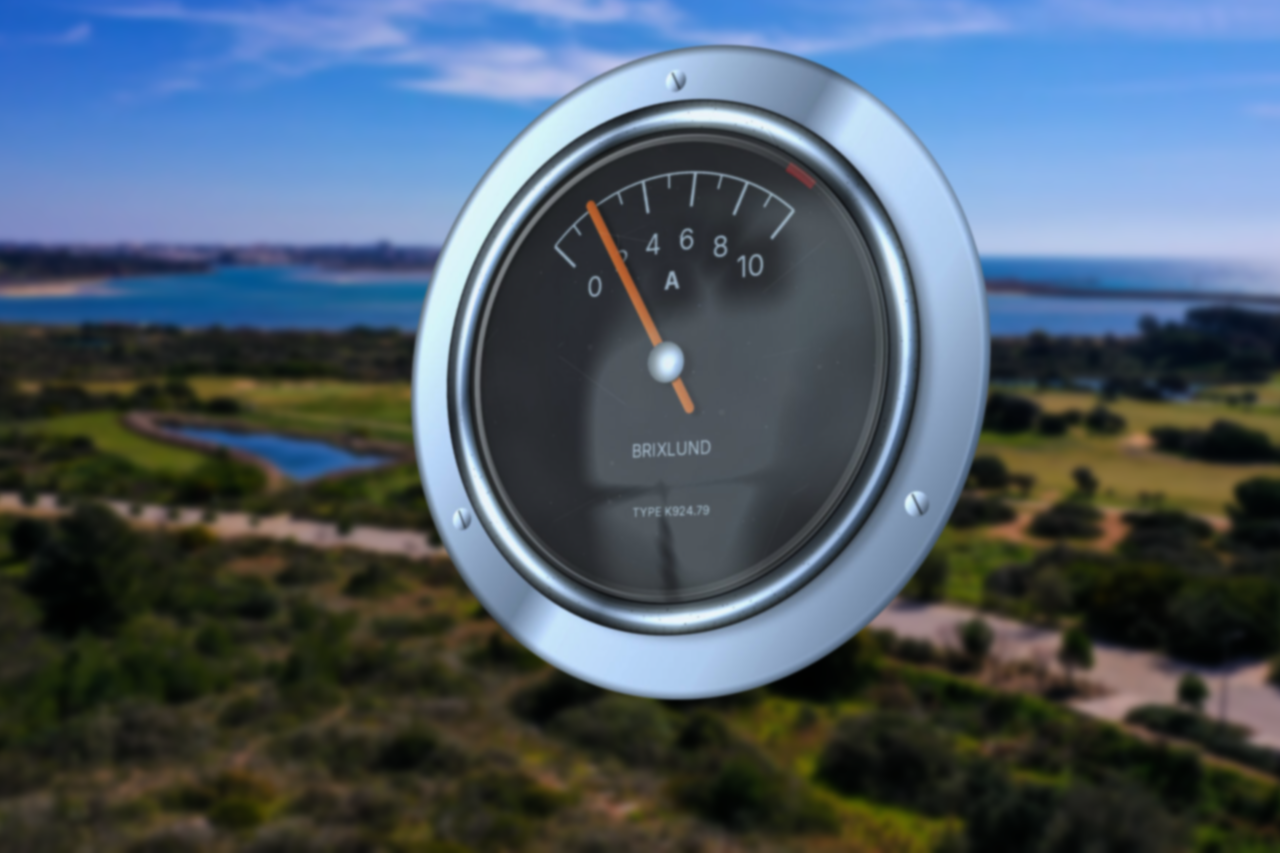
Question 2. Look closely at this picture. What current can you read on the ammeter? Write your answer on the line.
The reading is 2 A
